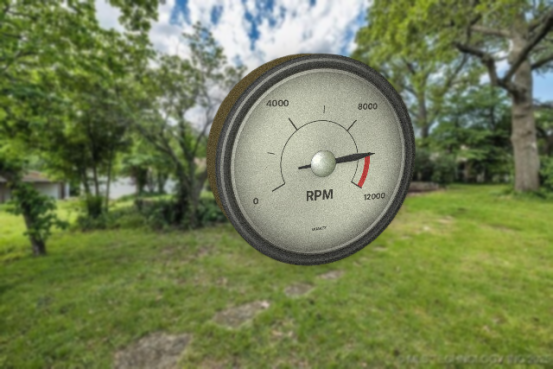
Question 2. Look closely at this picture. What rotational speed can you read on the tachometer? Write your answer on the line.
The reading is 10000 rpm
